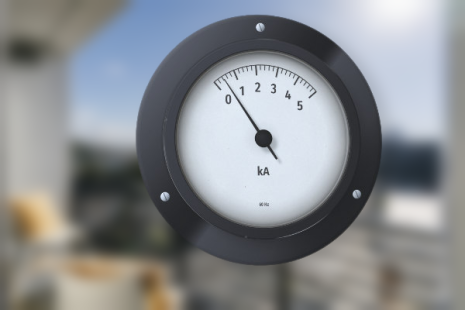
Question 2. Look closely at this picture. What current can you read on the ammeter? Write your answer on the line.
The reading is 0.4 kA
